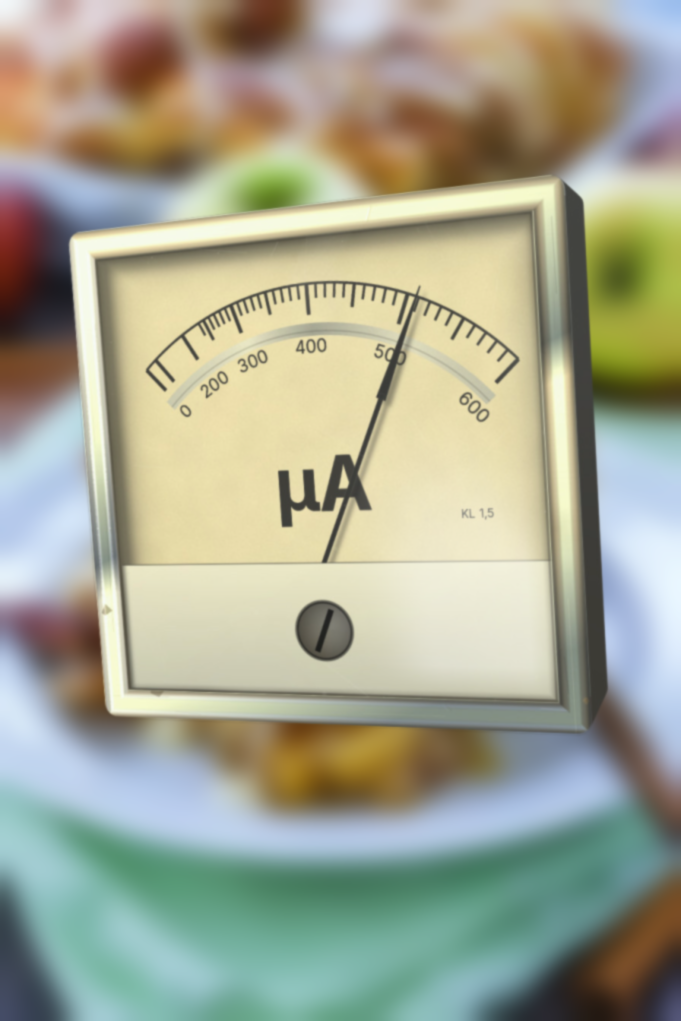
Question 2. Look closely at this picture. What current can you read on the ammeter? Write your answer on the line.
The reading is 510 µA
